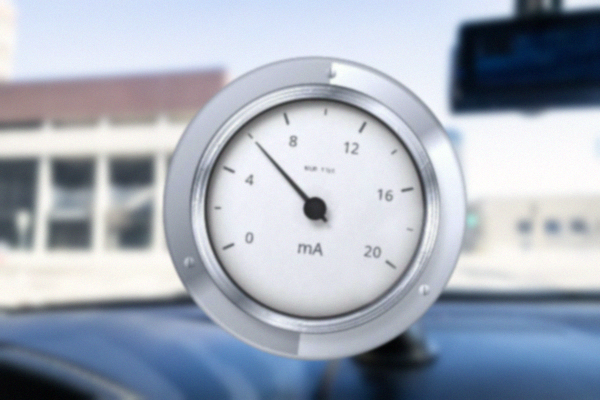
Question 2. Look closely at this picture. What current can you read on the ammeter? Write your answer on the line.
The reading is 6 mA
